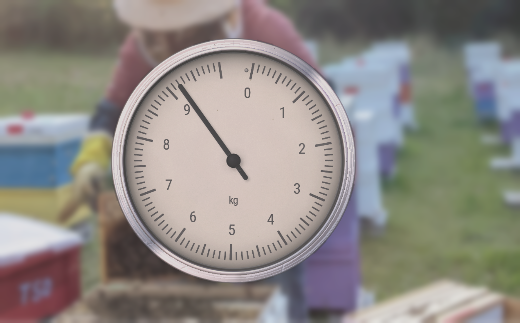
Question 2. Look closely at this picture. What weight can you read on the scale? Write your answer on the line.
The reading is 9.2 kg
